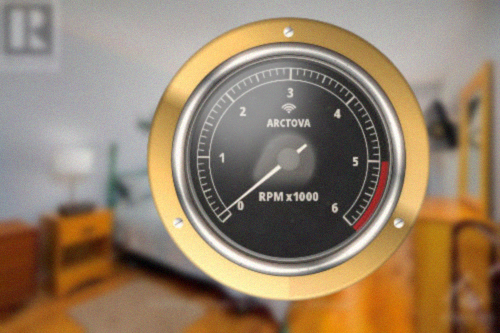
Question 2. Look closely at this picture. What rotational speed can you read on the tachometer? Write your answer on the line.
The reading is 100 rpm
